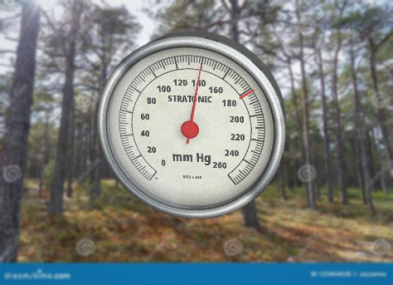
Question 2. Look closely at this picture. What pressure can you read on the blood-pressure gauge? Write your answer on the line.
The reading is 140 mmHg
